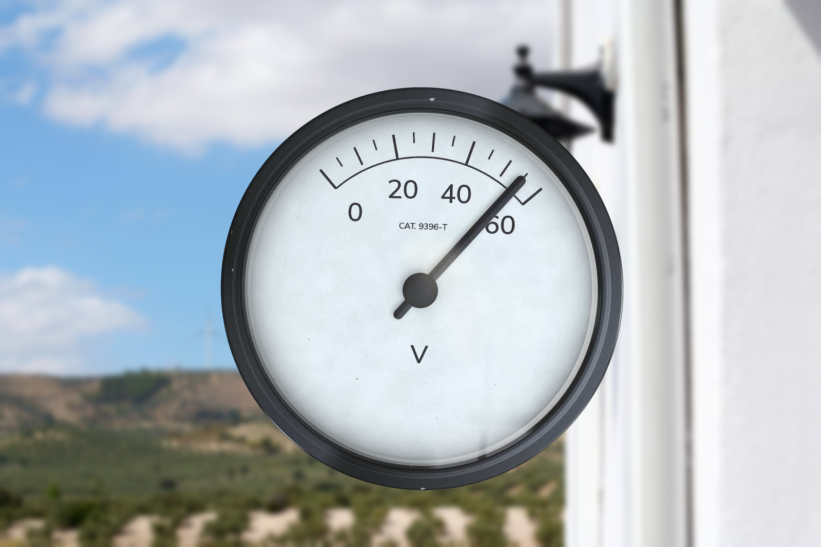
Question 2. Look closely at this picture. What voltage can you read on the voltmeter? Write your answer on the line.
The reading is 55 V
